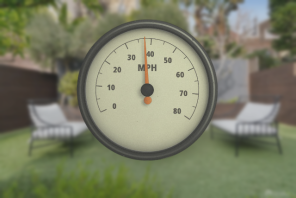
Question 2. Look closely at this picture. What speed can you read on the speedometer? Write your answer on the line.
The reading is 37.5 mph
